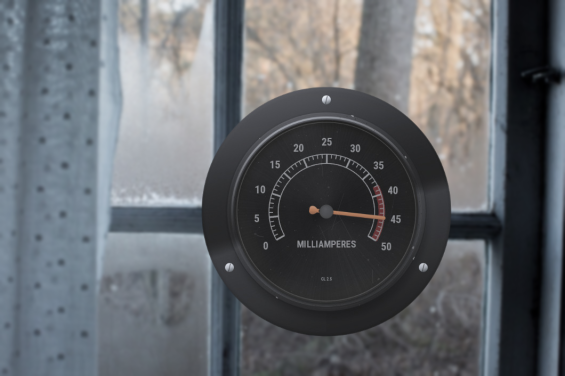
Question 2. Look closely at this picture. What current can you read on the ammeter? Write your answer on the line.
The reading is 45 mA
